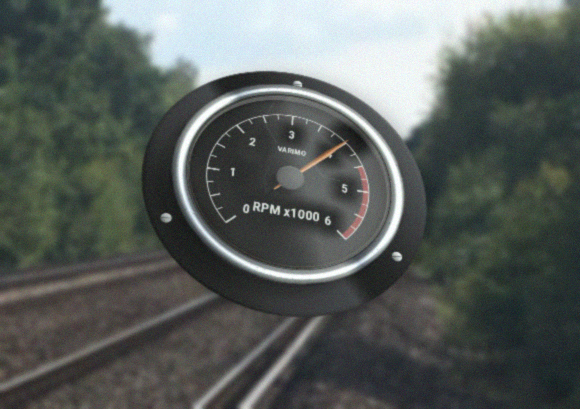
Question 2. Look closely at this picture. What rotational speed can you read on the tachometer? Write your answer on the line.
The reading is 4000 rpm
